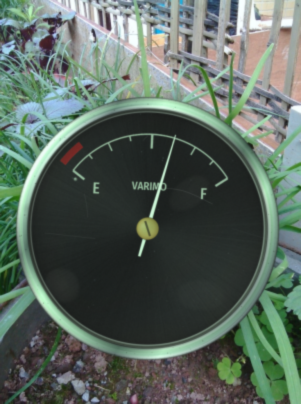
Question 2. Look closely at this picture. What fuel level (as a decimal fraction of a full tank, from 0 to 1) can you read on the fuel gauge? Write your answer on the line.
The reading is 0.625
